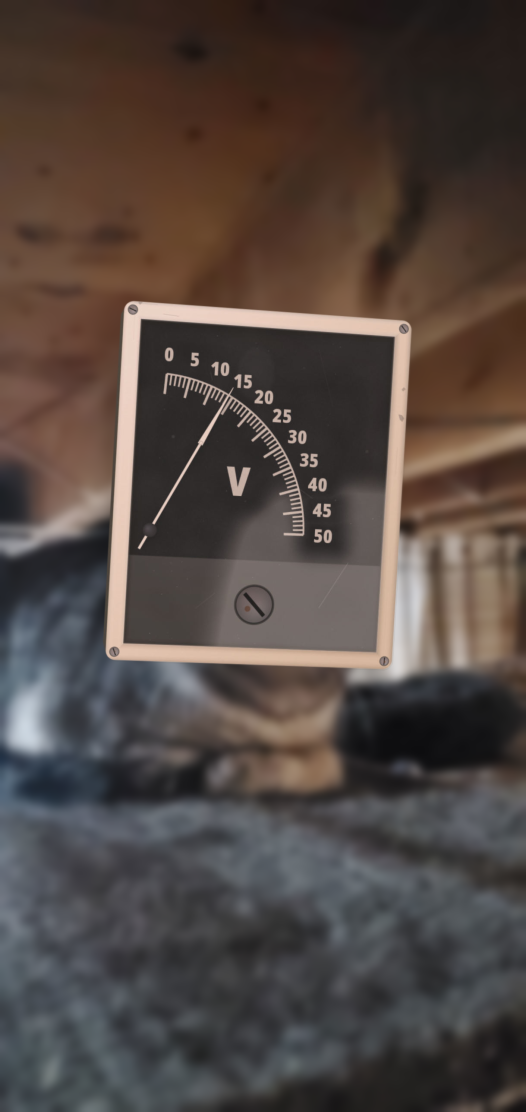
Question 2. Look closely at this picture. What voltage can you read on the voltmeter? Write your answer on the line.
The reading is 14 V
